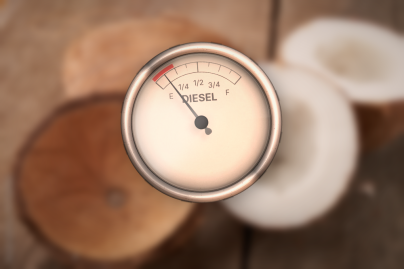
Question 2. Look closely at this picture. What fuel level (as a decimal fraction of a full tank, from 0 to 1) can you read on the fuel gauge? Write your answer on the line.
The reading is 0.125
